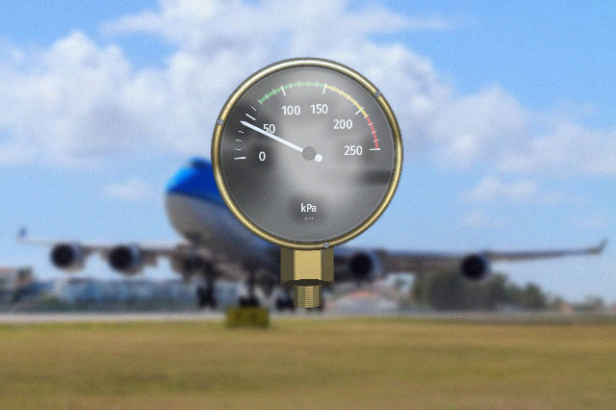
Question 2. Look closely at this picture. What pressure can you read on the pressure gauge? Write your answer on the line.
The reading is 40 kPa
